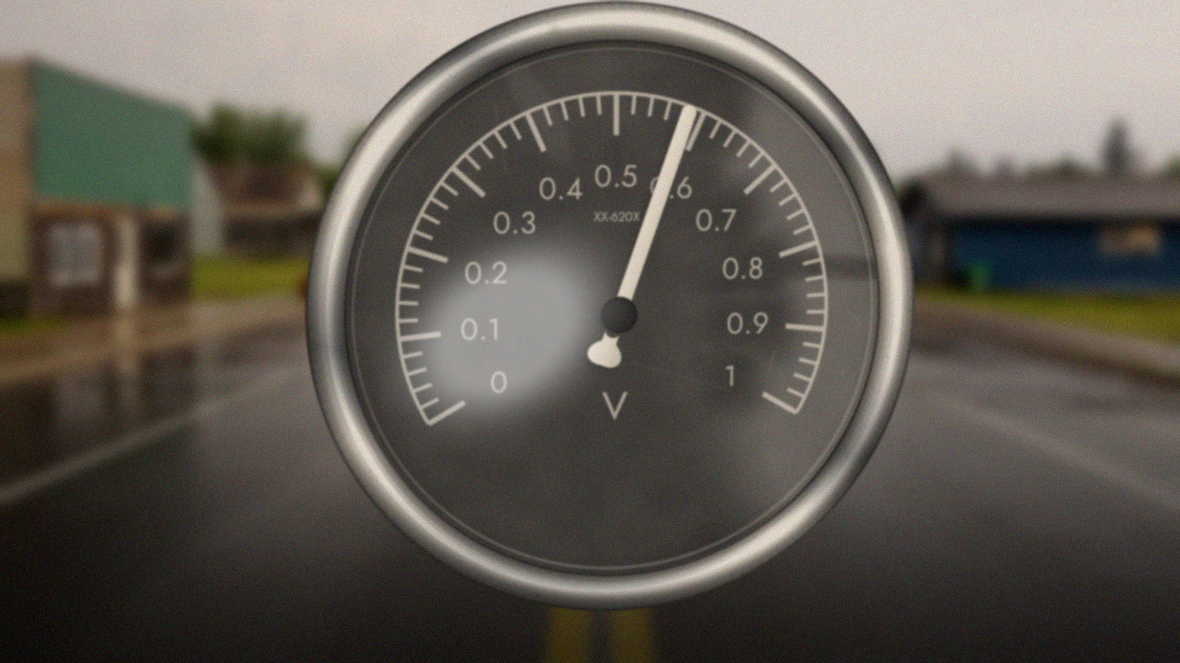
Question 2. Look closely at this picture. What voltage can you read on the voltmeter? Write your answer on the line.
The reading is 0.58 V
